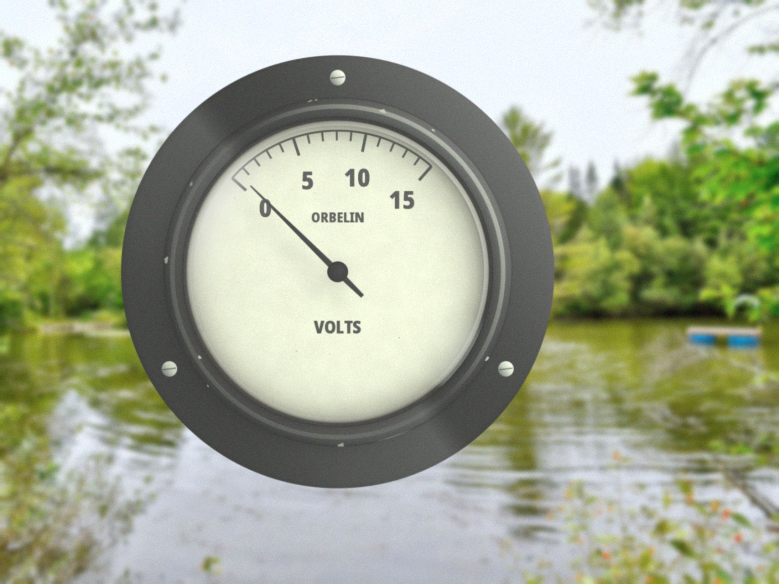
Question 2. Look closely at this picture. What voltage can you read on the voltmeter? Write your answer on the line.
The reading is 0.5 V
